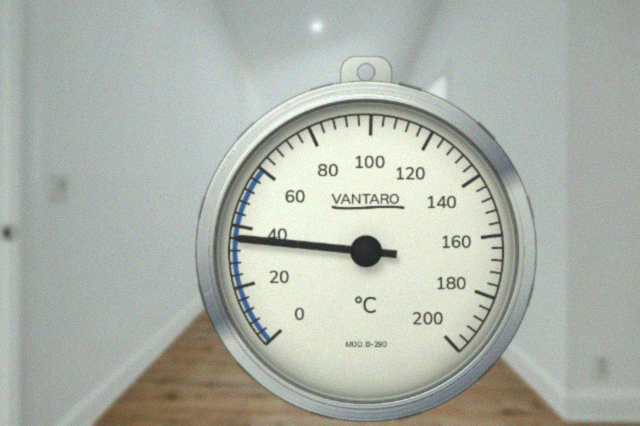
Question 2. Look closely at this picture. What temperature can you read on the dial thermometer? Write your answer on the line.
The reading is 36 °C
